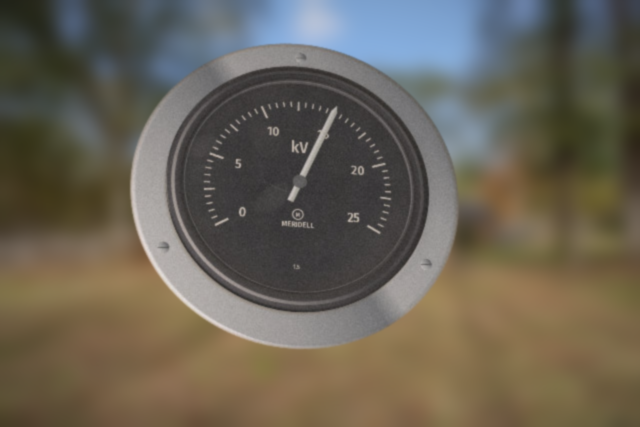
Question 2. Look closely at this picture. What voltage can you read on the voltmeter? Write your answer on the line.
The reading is 15 kV
